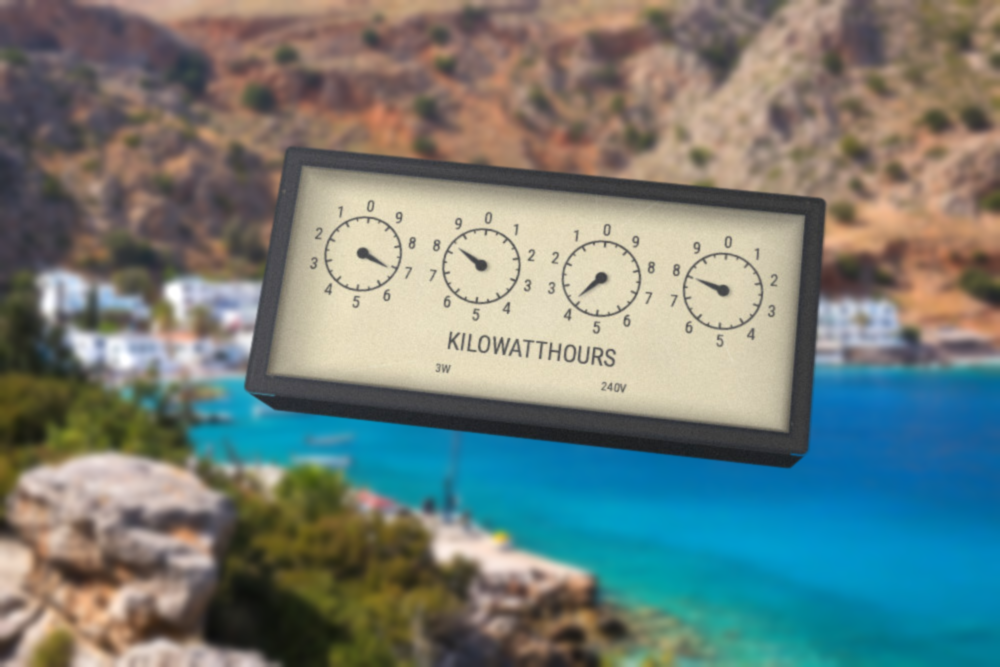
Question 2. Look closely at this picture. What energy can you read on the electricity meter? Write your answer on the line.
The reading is 6838 kWh
